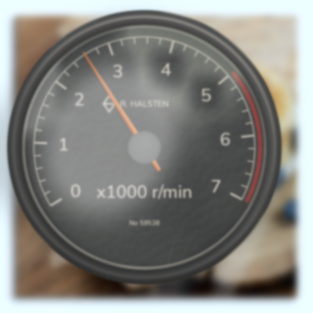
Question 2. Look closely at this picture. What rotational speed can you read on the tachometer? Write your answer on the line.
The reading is 2600 rpm
